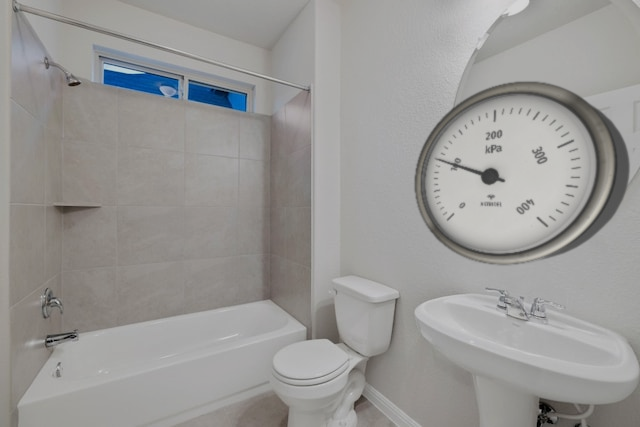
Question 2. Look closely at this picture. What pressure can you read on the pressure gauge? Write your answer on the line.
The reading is 100 kPa
